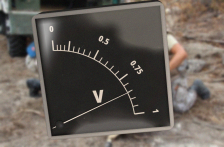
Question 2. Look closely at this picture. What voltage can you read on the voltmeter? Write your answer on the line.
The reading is 0.85 V
